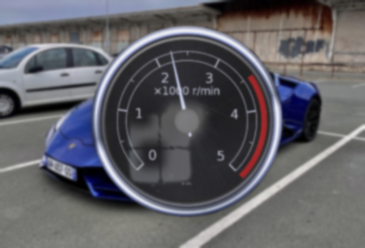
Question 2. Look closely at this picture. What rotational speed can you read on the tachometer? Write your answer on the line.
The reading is 2250 rpm
